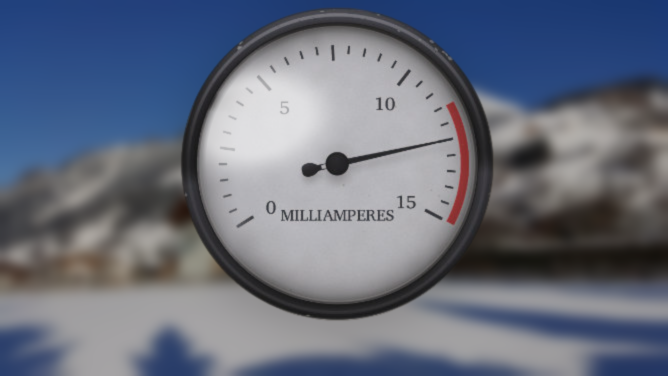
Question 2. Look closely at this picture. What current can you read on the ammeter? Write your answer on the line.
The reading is 12.5 mA
